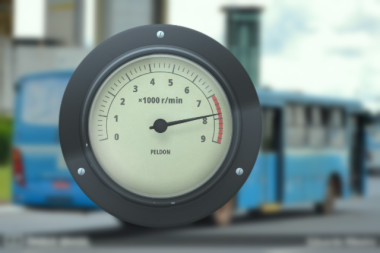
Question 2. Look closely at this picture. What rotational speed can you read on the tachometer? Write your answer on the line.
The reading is 7800 rpm
